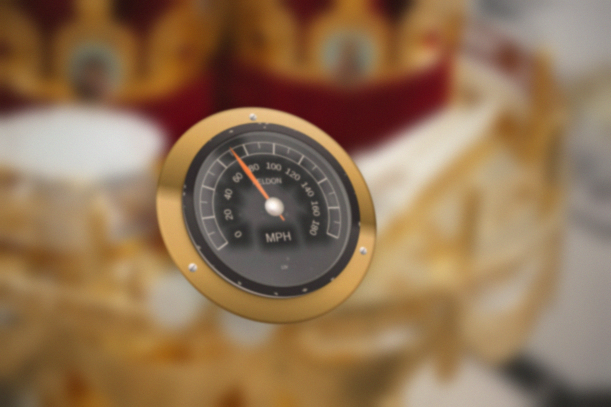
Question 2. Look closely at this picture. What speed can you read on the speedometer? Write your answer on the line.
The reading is 70 mph
